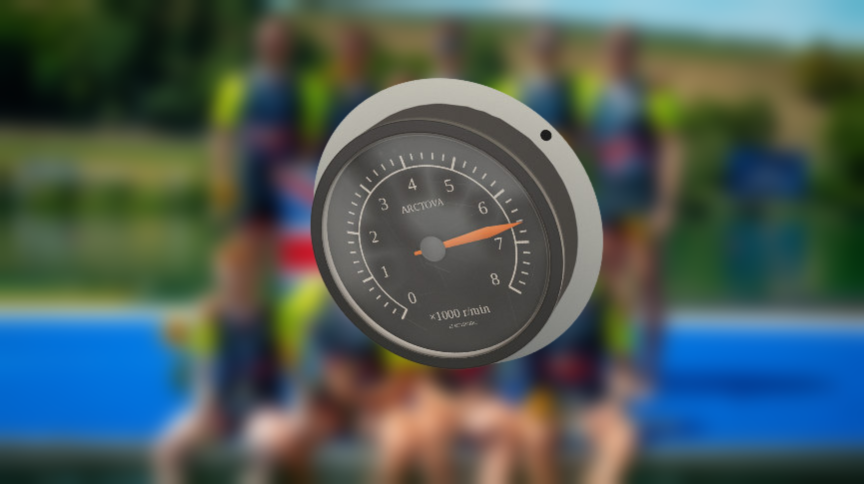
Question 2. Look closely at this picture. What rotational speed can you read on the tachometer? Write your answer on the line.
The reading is 6600 rpm
